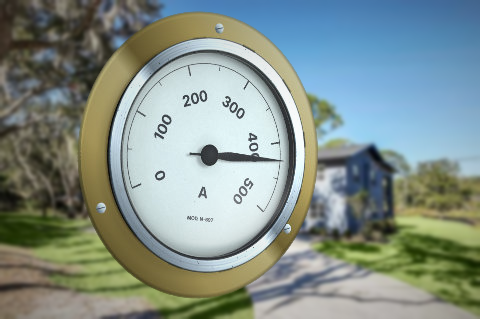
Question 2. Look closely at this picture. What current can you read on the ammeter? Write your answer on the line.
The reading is 425 A
